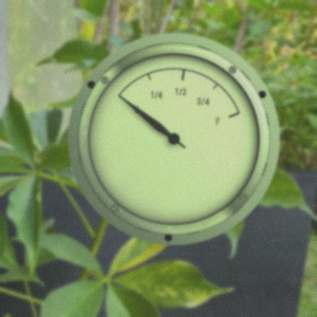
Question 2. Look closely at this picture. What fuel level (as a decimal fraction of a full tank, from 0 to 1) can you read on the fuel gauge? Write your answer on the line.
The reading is 0
